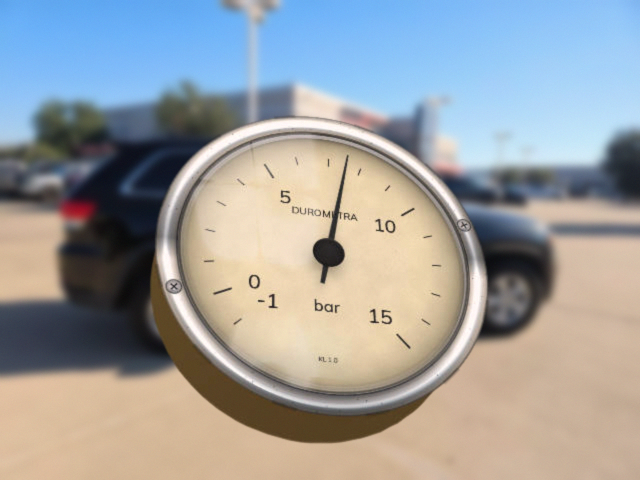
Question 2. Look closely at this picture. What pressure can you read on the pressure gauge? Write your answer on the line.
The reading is 7.5 bar
